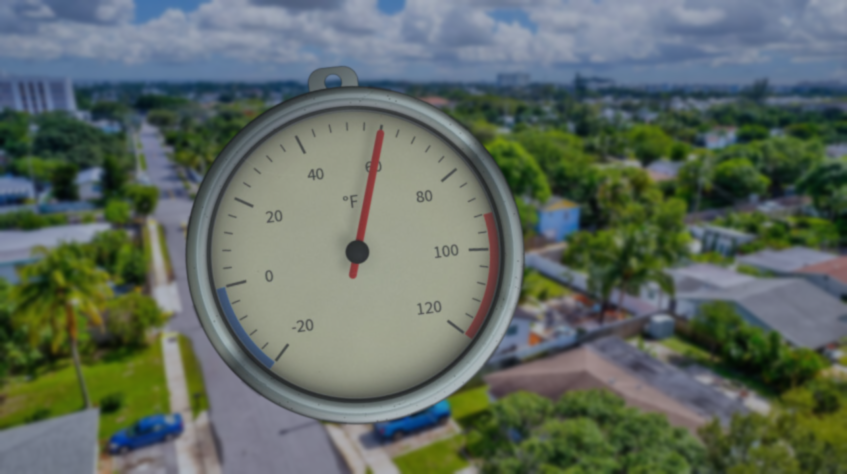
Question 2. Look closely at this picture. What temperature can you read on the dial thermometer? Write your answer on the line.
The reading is 60 °F
